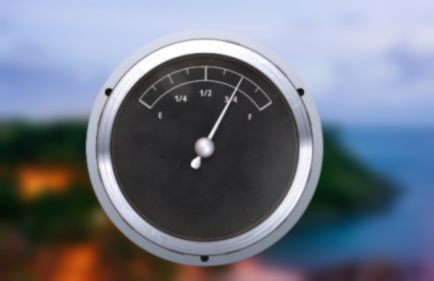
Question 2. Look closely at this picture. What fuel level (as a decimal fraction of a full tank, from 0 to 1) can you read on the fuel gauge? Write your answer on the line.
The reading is 0.75
